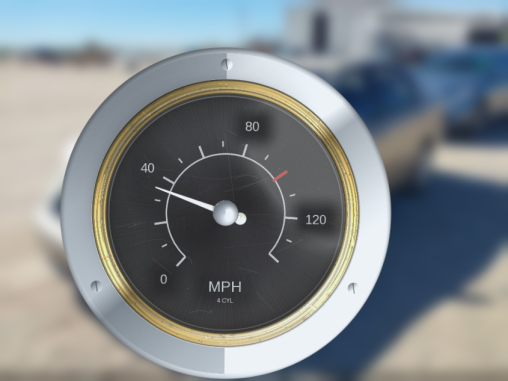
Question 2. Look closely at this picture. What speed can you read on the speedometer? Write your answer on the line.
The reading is 35 mph
